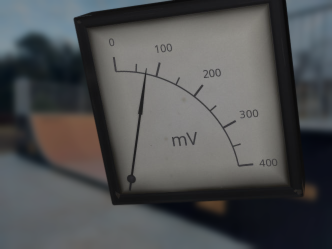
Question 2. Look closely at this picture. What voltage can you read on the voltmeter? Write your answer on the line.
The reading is 75 mV
